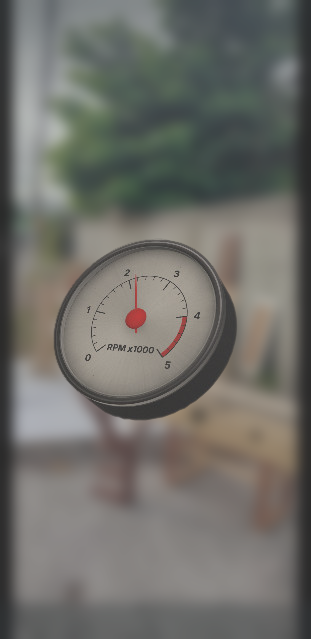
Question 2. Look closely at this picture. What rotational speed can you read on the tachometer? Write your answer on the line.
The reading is 2200 rpm
